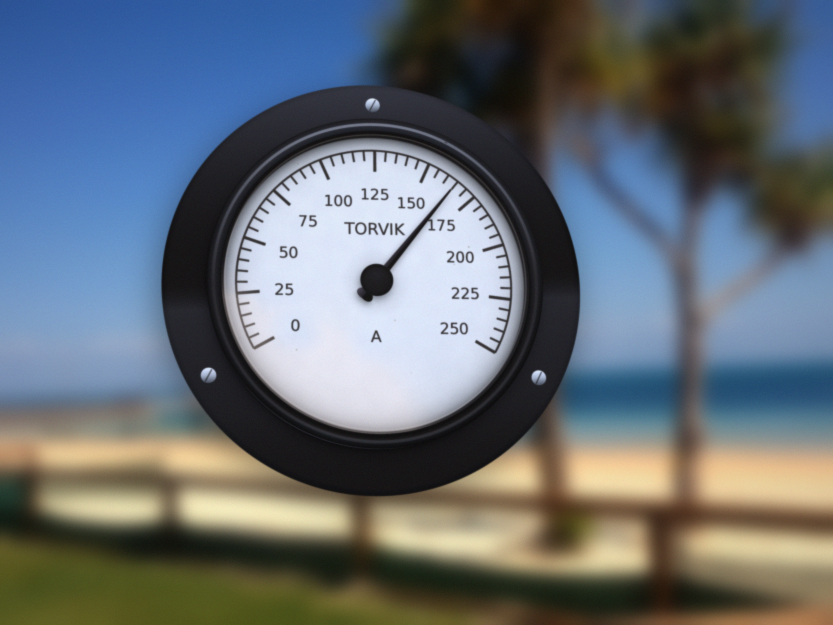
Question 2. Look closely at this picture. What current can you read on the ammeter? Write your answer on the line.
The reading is 165 A
